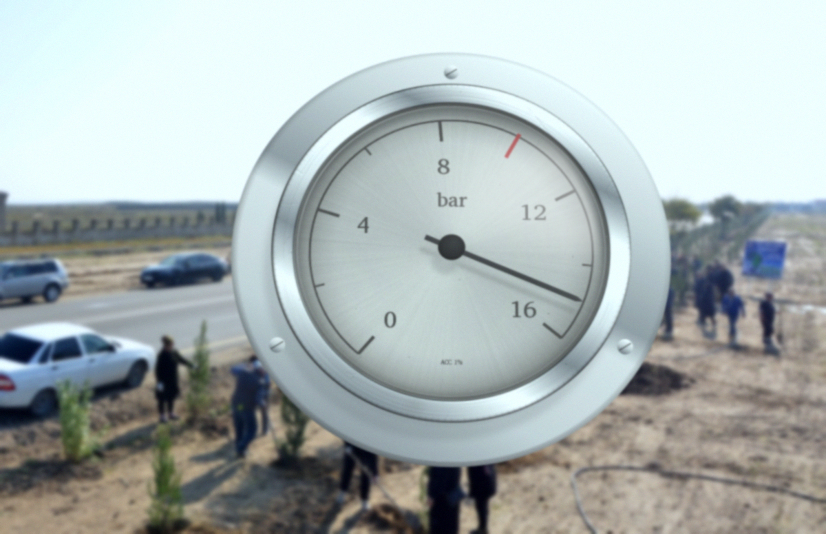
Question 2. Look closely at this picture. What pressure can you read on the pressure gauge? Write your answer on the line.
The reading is 15 bar
